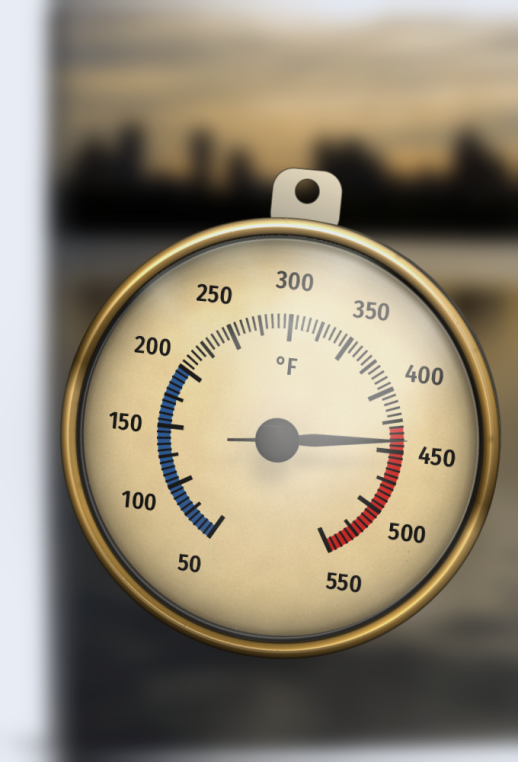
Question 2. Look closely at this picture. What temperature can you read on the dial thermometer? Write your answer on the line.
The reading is 440 °F
